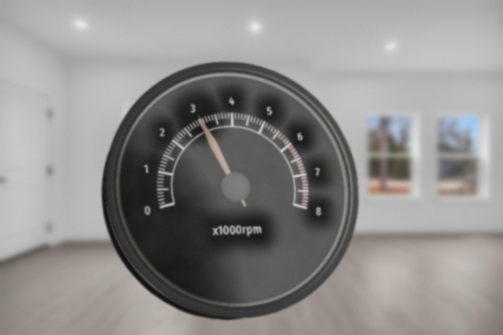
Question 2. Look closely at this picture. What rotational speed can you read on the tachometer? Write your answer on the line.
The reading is 3000 rpm
